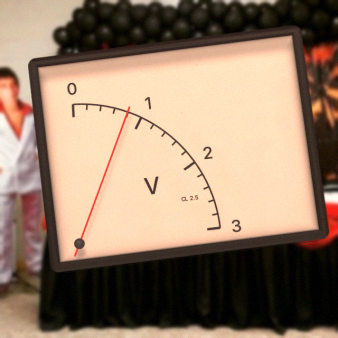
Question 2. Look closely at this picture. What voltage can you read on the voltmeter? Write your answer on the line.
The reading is 0.8 V
